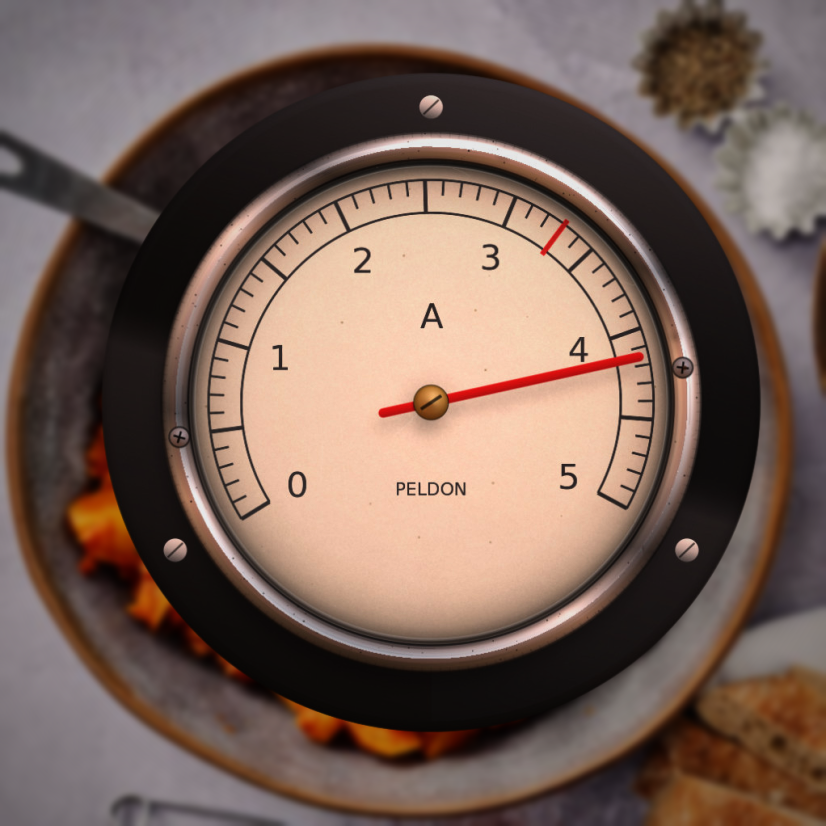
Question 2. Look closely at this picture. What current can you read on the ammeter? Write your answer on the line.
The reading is 4.15 A
